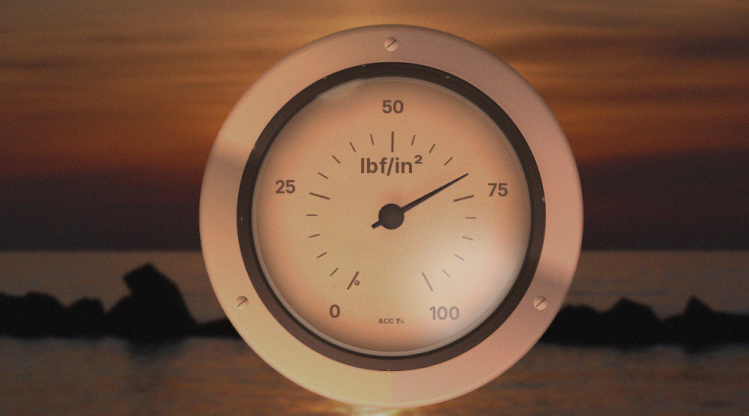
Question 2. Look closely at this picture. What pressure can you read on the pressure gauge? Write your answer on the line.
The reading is 70 psi
